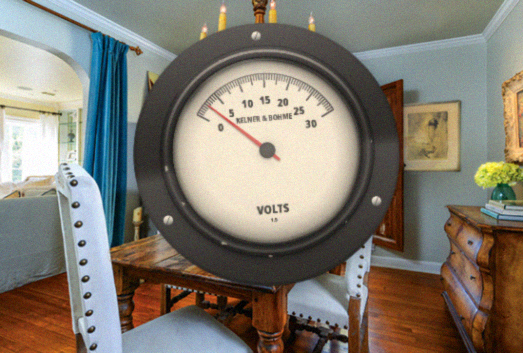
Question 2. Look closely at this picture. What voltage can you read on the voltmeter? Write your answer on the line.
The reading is 2.5 V
